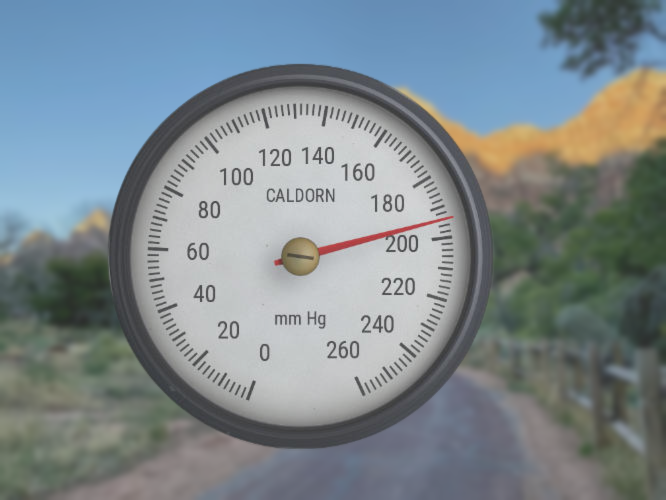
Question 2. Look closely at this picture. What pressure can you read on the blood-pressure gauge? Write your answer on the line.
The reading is 194 mmHg
